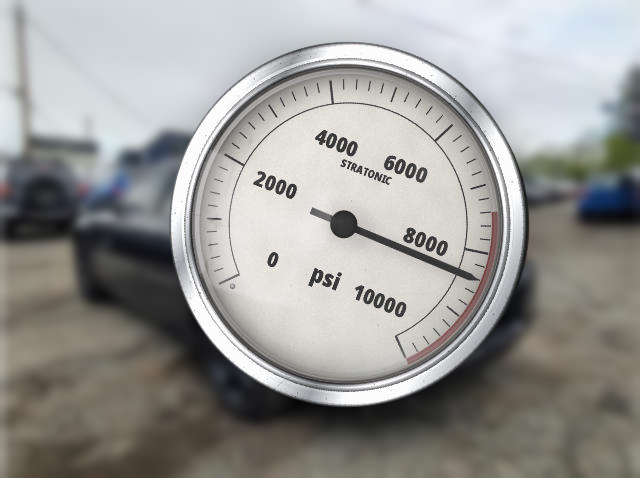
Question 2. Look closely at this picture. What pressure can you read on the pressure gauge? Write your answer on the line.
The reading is 8400 psi
